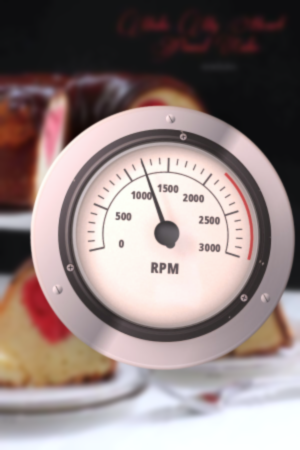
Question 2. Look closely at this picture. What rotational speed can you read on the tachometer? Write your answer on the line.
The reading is 1200 rpm
